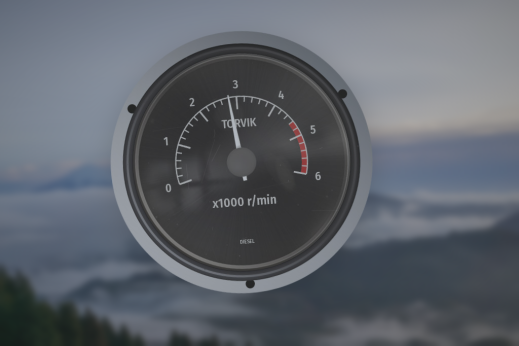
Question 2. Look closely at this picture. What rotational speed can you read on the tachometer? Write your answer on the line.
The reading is 2800 rpm
